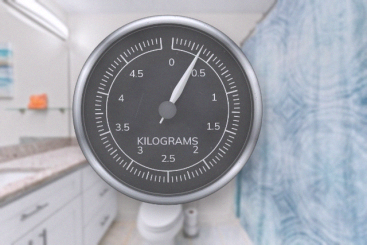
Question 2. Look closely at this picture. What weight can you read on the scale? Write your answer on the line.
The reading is 0.35 kg
